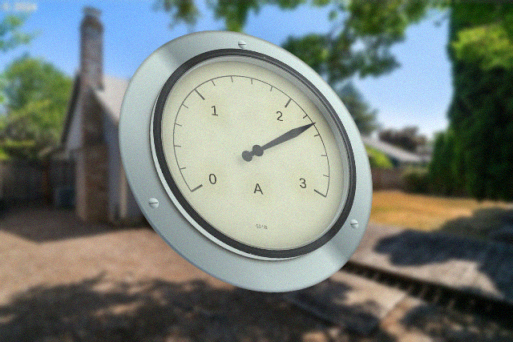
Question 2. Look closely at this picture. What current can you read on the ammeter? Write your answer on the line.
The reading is 2.3 A
